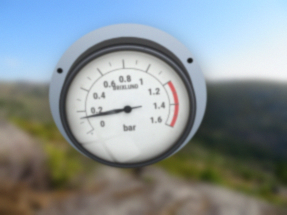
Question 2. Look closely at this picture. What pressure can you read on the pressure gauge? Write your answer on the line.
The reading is 0.15 bar
